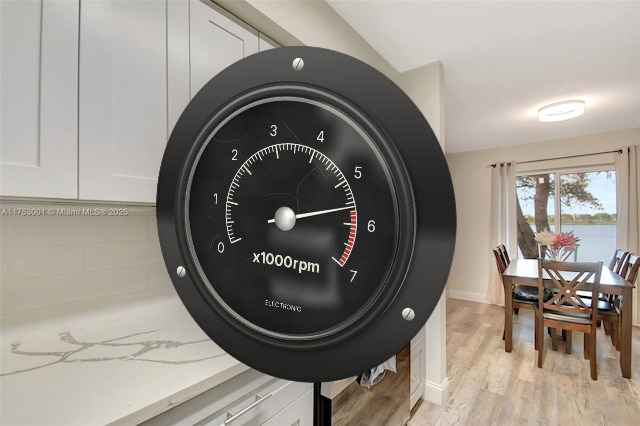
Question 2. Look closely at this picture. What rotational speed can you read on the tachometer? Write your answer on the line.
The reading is 5600 rpm
